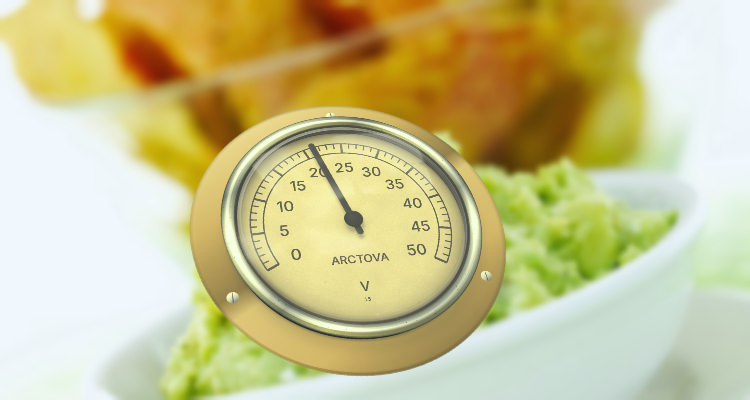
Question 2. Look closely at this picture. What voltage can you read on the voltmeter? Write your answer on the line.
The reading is 21 V
